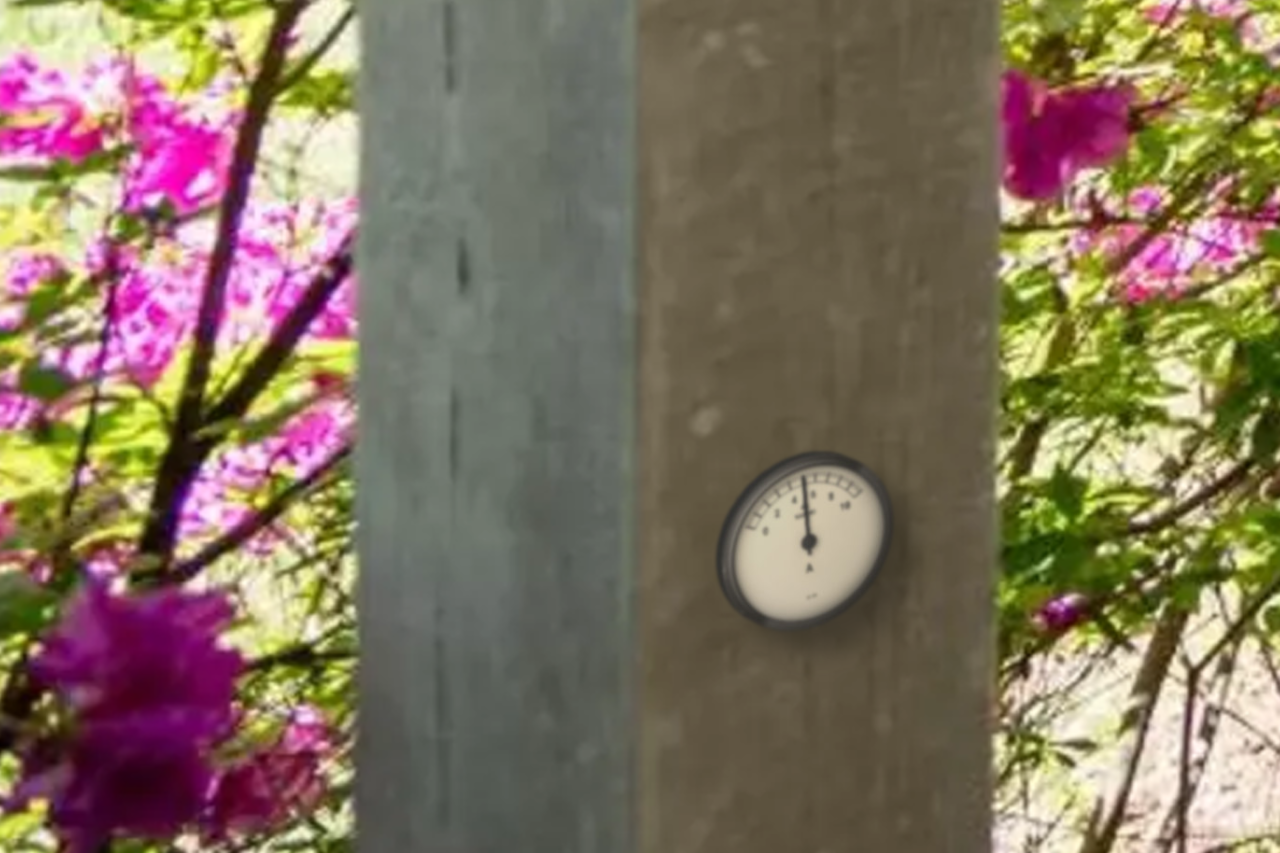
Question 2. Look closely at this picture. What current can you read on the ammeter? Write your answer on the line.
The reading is 5 A
